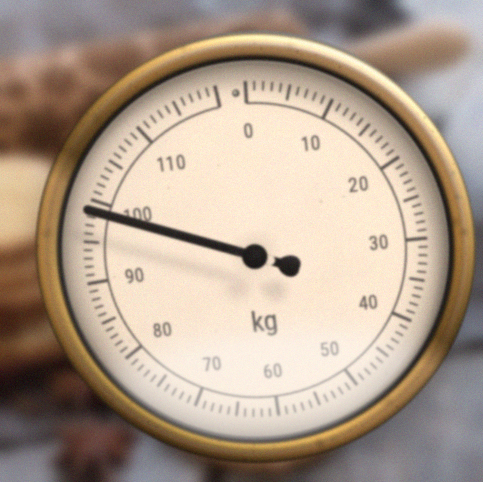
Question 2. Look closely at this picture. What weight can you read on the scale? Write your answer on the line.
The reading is 99 kg
